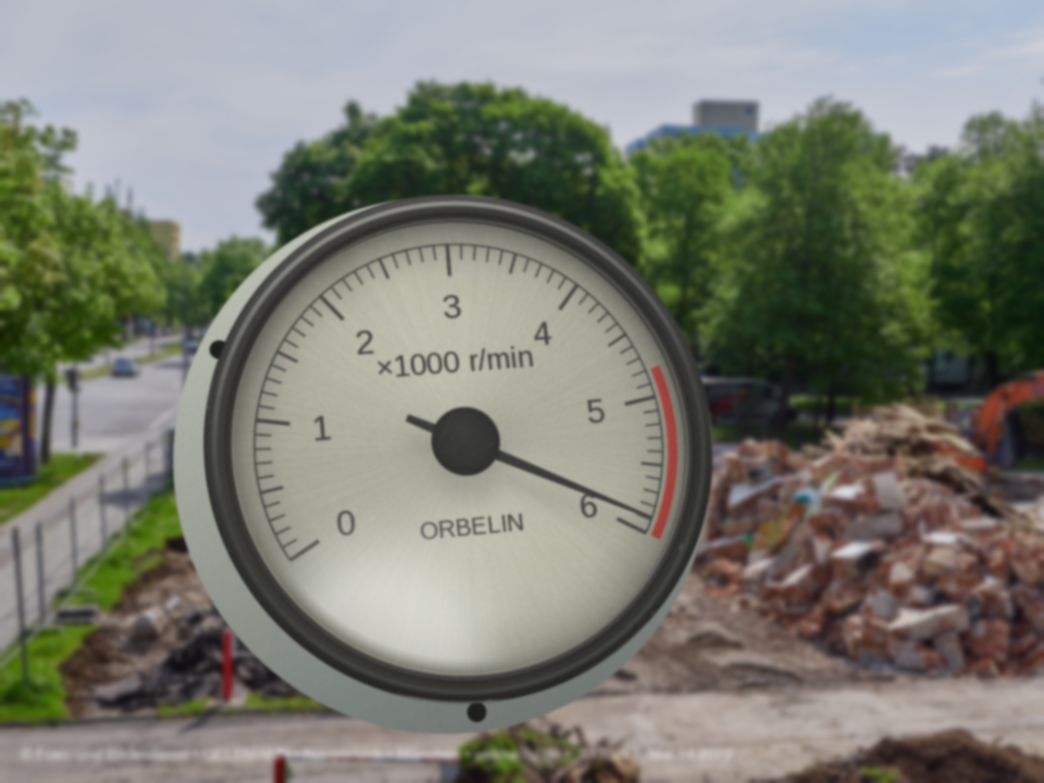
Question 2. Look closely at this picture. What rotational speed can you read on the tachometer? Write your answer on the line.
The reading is 5900 rpm
